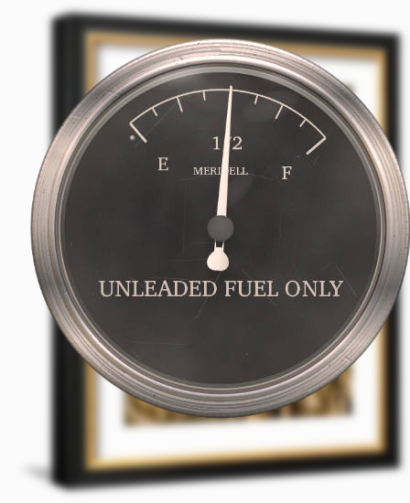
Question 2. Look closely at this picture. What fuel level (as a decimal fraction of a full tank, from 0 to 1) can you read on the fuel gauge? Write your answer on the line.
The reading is 0.5
